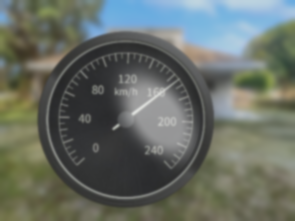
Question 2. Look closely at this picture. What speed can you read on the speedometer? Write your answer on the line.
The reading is 165 km/h
